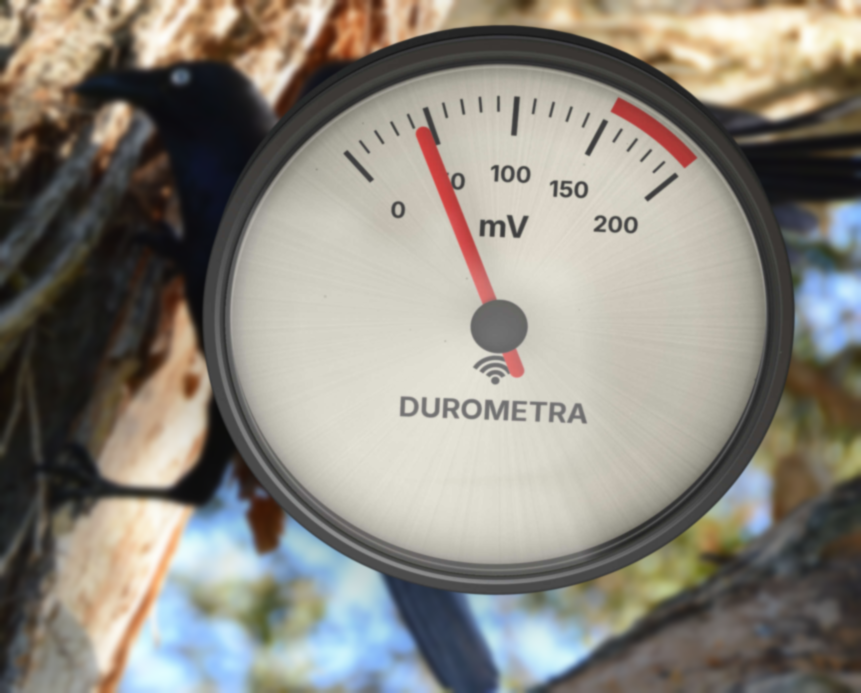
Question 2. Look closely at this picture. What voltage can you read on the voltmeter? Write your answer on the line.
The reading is 45 mV
